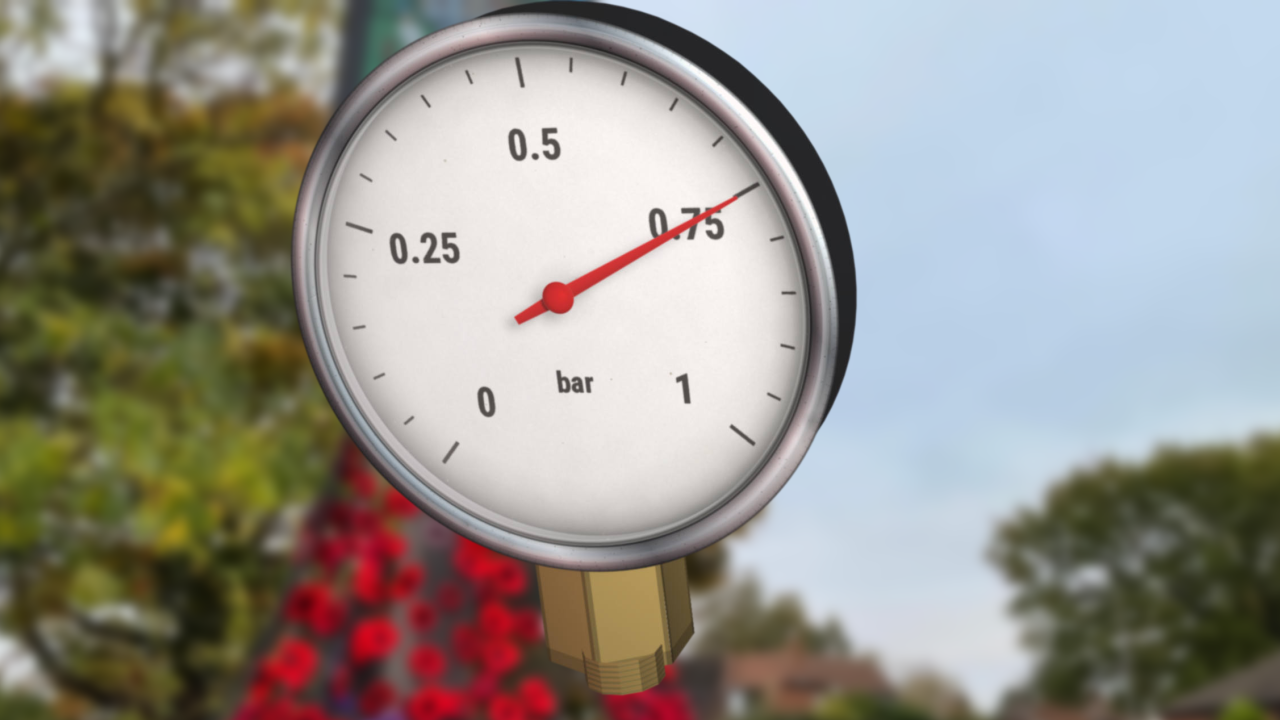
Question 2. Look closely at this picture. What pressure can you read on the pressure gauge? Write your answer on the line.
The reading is 0.75 bar
